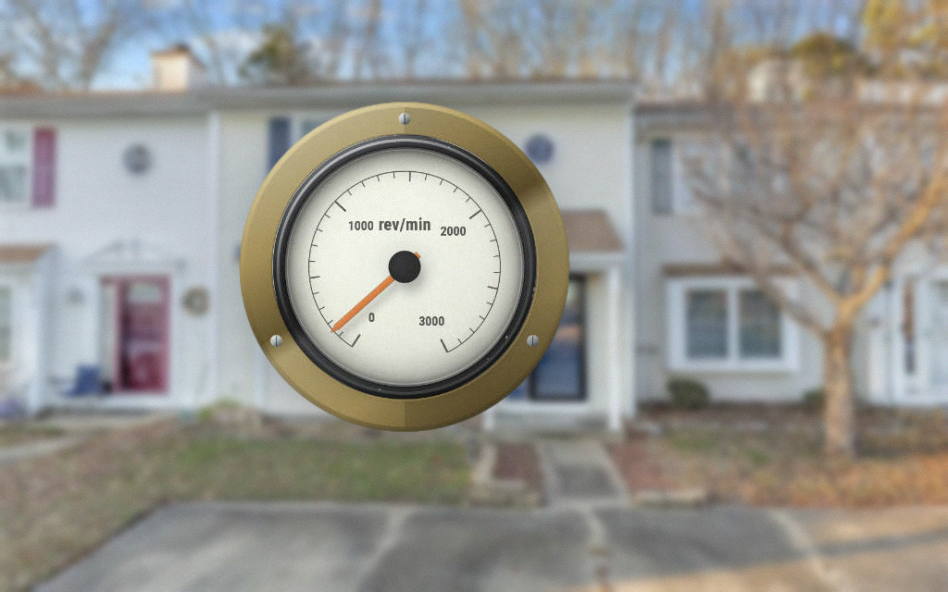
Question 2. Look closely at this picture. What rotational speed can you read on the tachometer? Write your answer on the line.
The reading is 150 rpm
